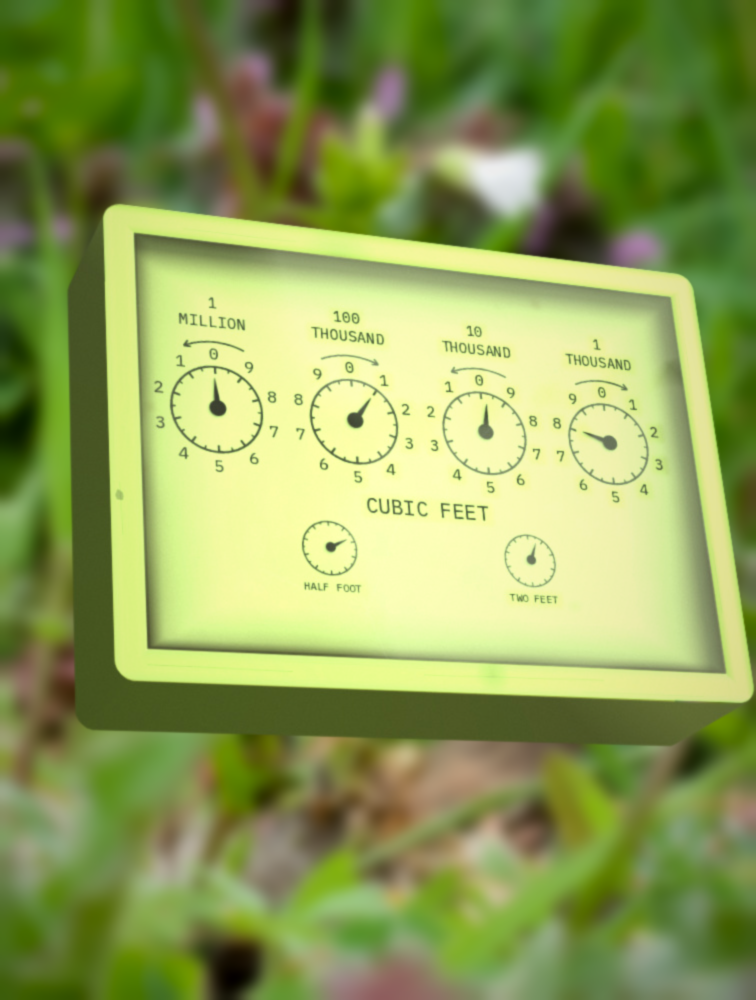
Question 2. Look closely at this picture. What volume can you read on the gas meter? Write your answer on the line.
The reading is 9800 ft³
